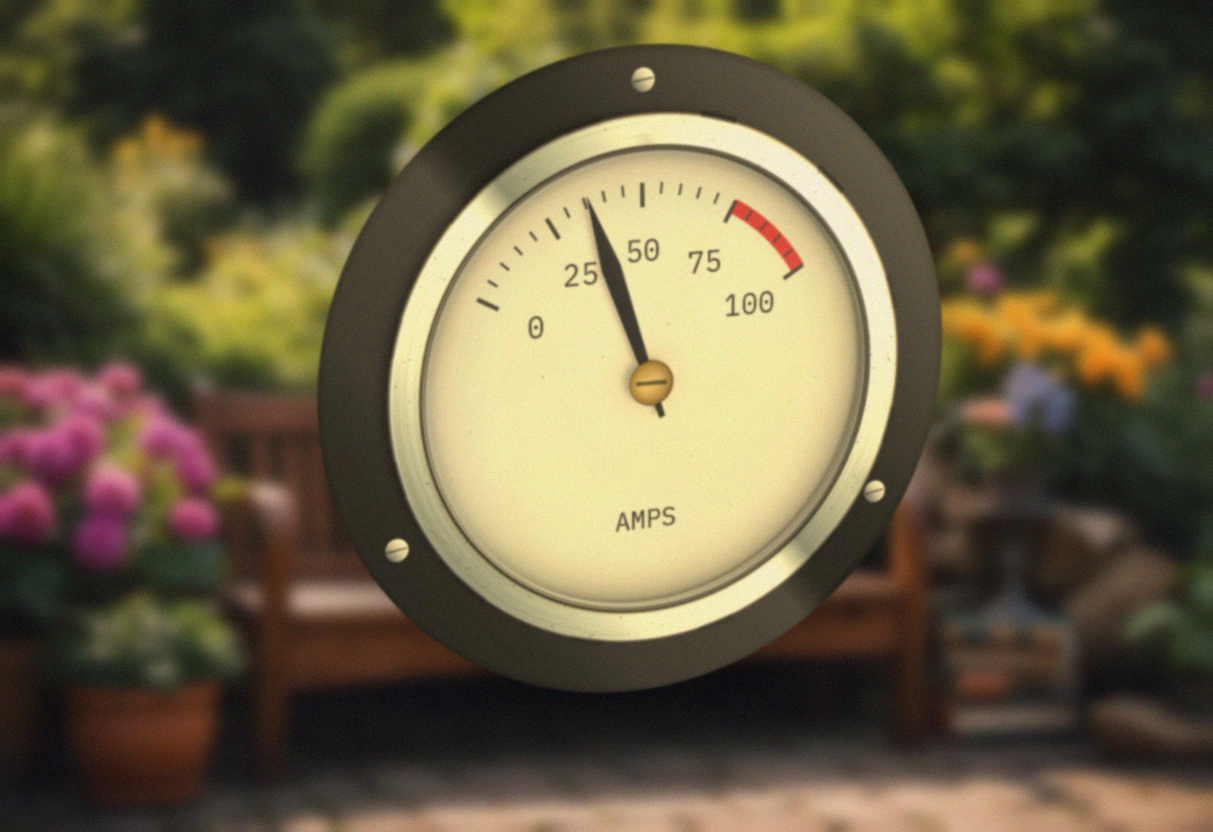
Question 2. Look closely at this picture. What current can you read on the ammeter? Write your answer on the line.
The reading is 35 A
